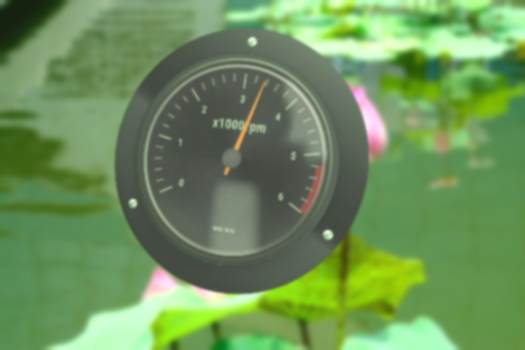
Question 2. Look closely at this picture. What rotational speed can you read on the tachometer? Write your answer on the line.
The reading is 3400 rpm
